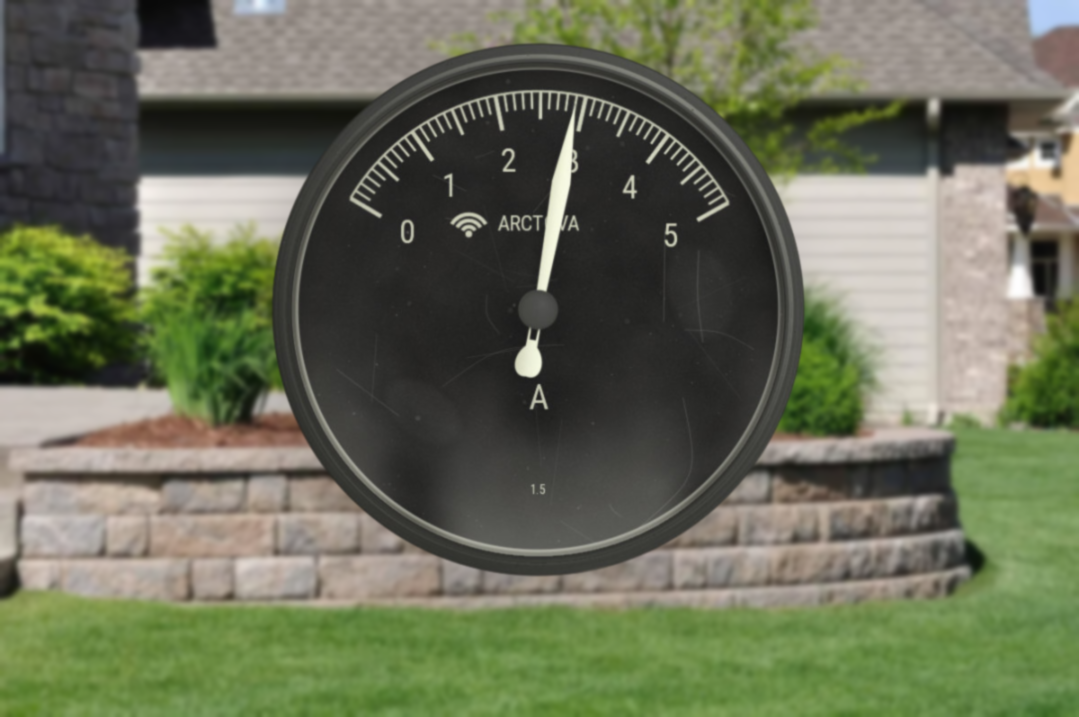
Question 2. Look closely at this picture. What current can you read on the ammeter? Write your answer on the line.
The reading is 2.9 A
